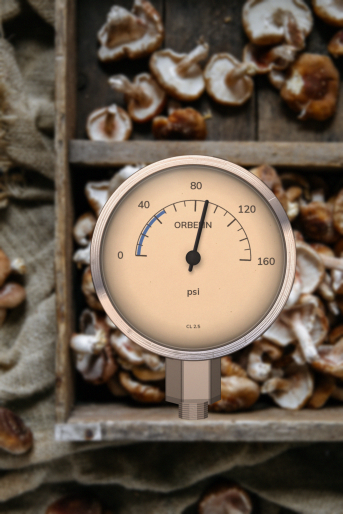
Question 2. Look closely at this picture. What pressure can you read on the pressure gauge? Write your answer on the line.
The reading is 90 psi
